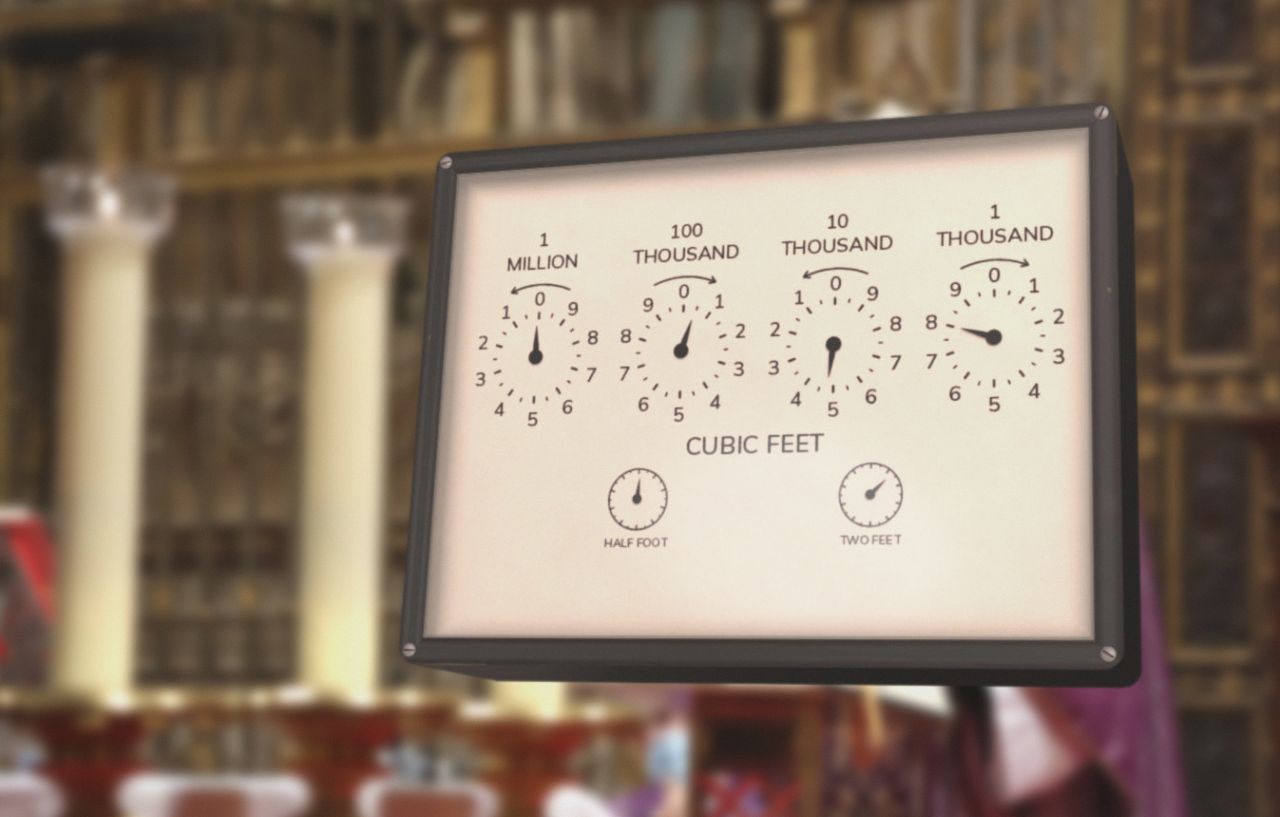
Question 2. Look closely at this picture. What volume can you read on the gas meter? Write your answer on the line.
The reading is 4800 ft³
